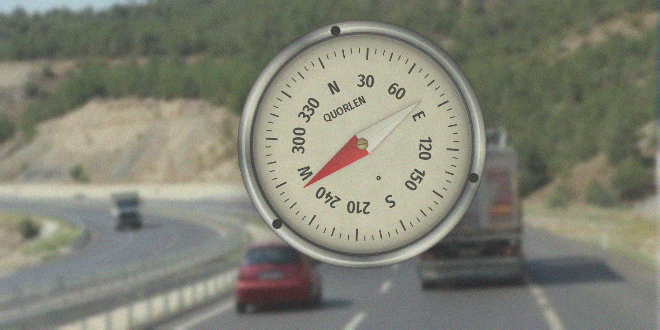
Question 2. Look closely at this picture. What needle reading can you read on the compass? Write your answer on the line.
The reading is 260 °
